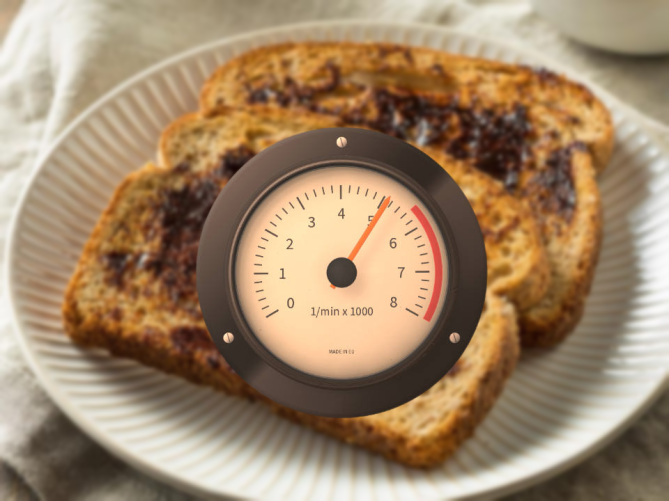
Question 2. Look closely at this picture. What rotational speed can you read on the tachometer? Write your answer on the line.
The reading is 5100 rpm
